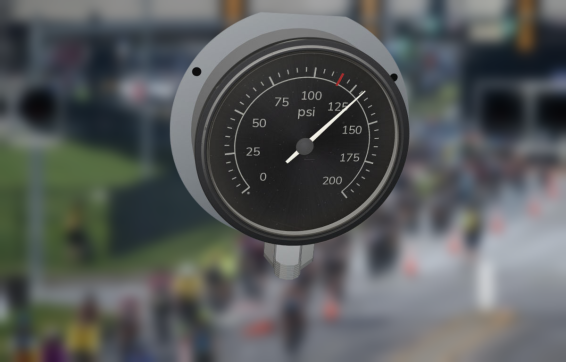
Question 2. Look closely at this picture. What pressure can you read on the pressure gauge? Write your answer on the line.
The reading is 130 psi
